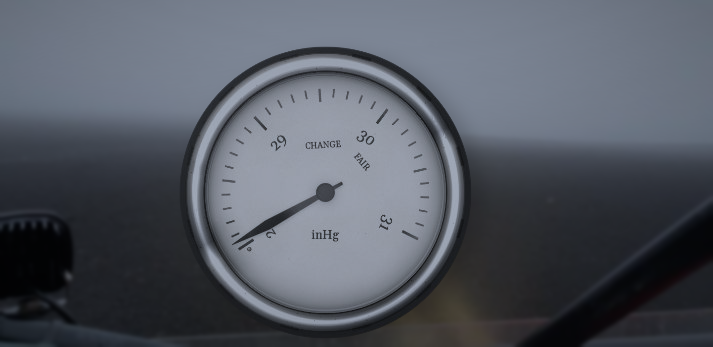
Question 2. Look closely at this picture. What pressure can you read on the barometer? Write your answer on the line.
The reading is 28.05 inHg
